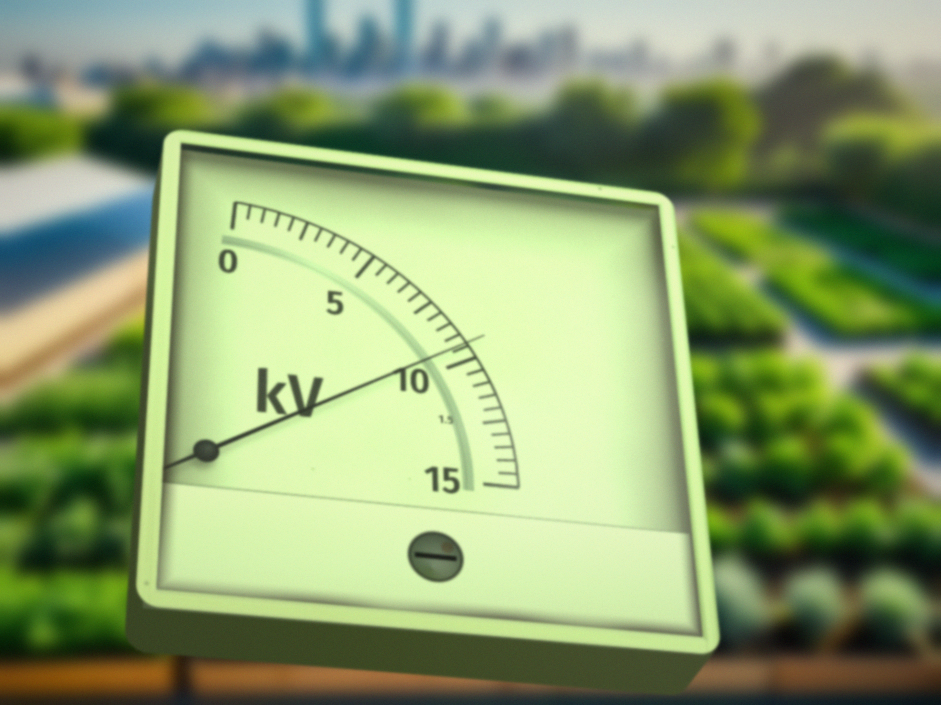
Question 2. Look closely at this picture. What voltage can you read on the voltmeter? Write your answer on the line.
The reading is 9.5 kV
